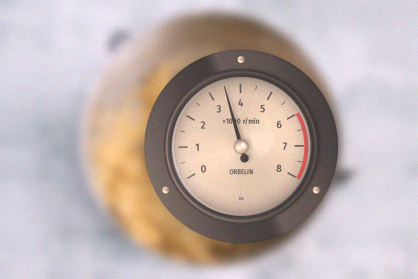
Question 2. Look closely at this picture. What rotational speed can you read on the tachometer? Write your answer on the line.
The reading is 3500 rpm
